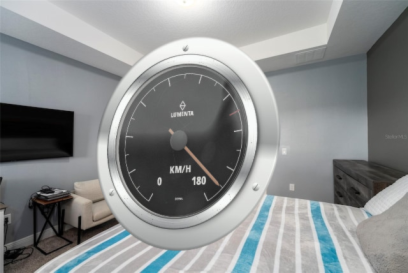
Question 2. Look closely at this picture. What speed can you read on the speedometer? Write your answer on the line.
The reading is 170 km/h
